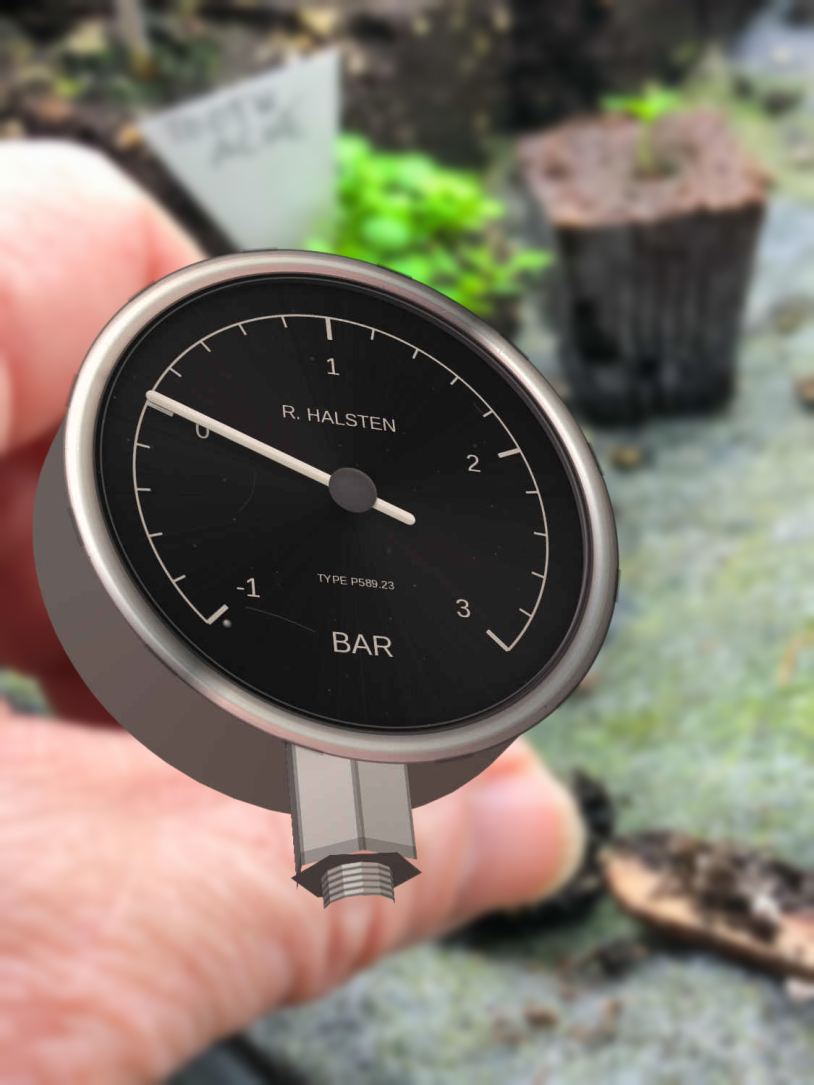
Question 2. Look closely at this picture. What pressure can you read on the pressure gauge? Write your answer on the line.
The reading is 0 bar
